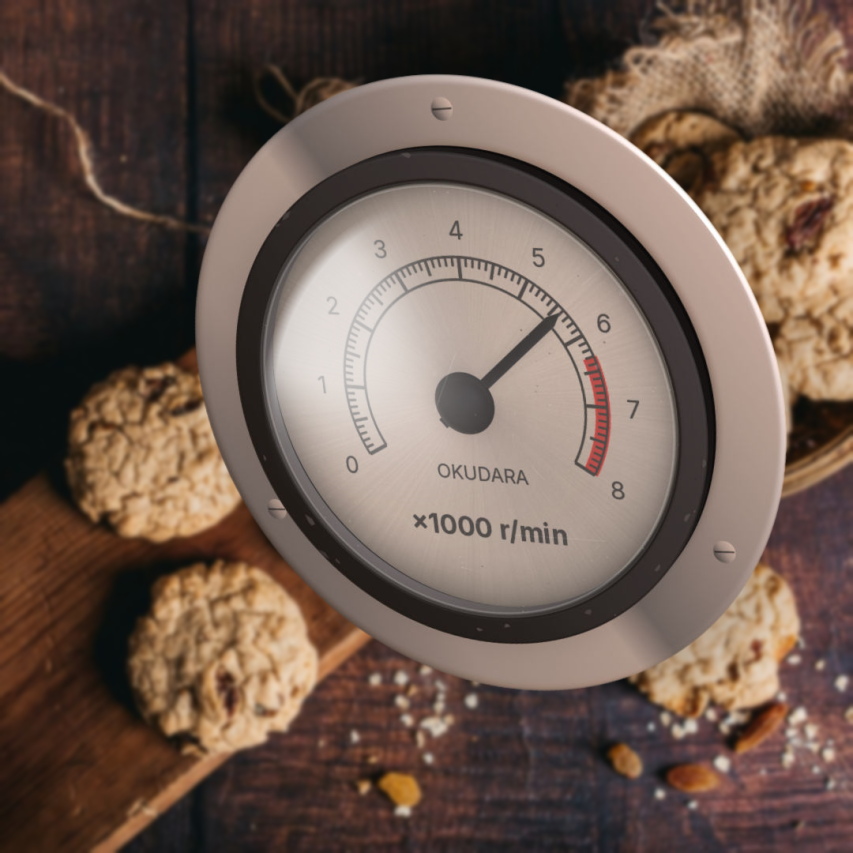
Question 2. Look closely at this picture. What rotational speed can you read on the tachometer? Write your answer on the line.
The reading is 5600 rpm
